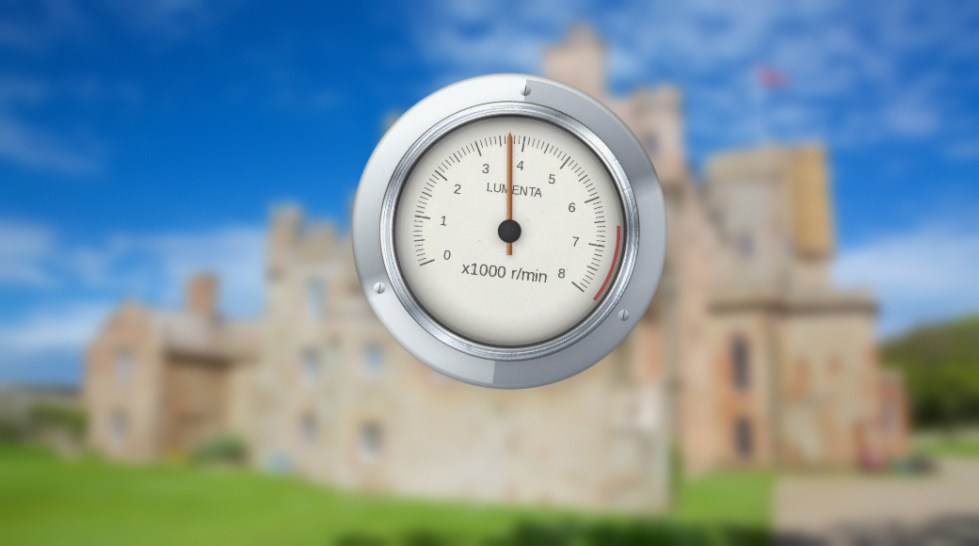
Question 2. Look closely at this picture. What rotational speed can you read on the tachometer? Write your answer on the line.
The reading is 3700 rpm
